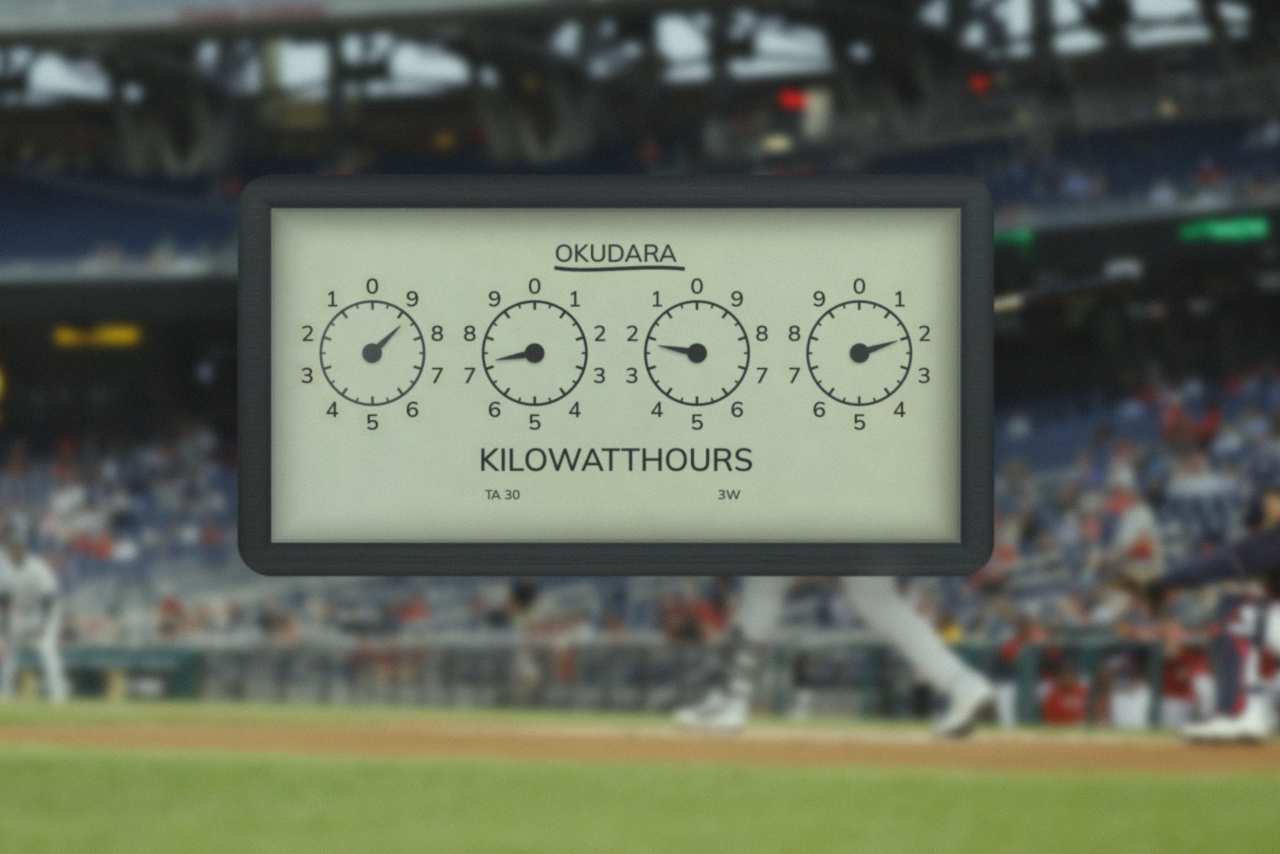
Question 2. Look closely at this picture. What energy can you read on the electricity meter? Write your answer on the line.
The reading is 8722 kWh
